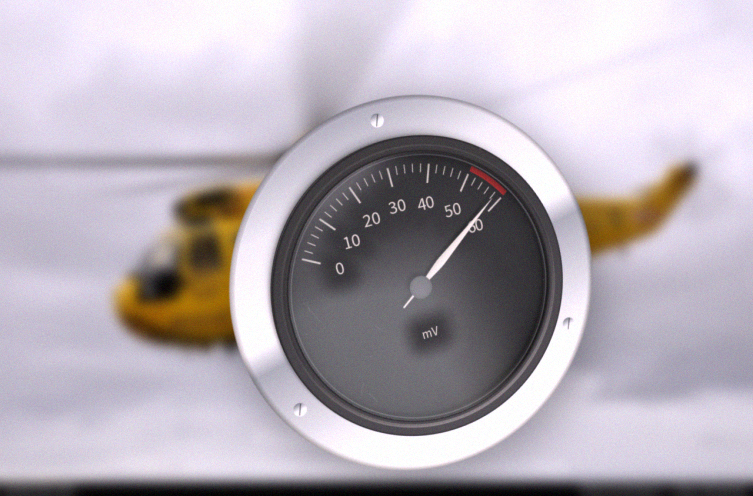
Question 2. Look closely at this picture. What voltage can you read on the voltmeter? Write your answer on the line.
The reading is 58 mV
